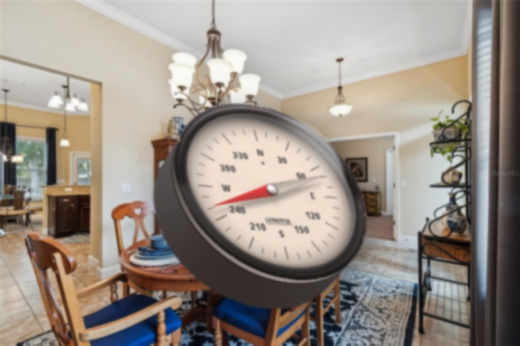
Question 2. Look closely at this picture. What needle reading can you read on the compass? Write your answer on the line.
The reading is 250 °
